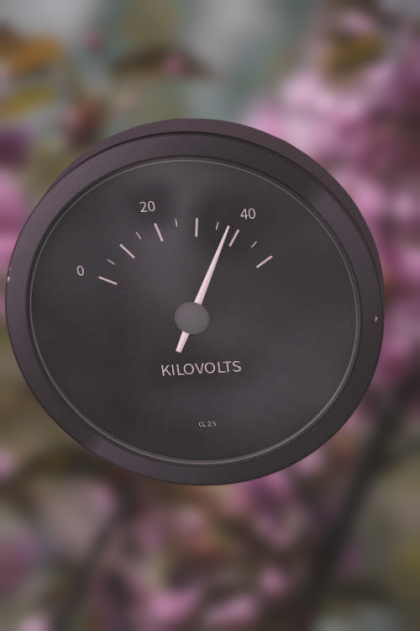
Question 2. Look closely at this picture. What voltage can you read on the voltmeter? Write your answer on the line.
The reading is 37.5 kV
